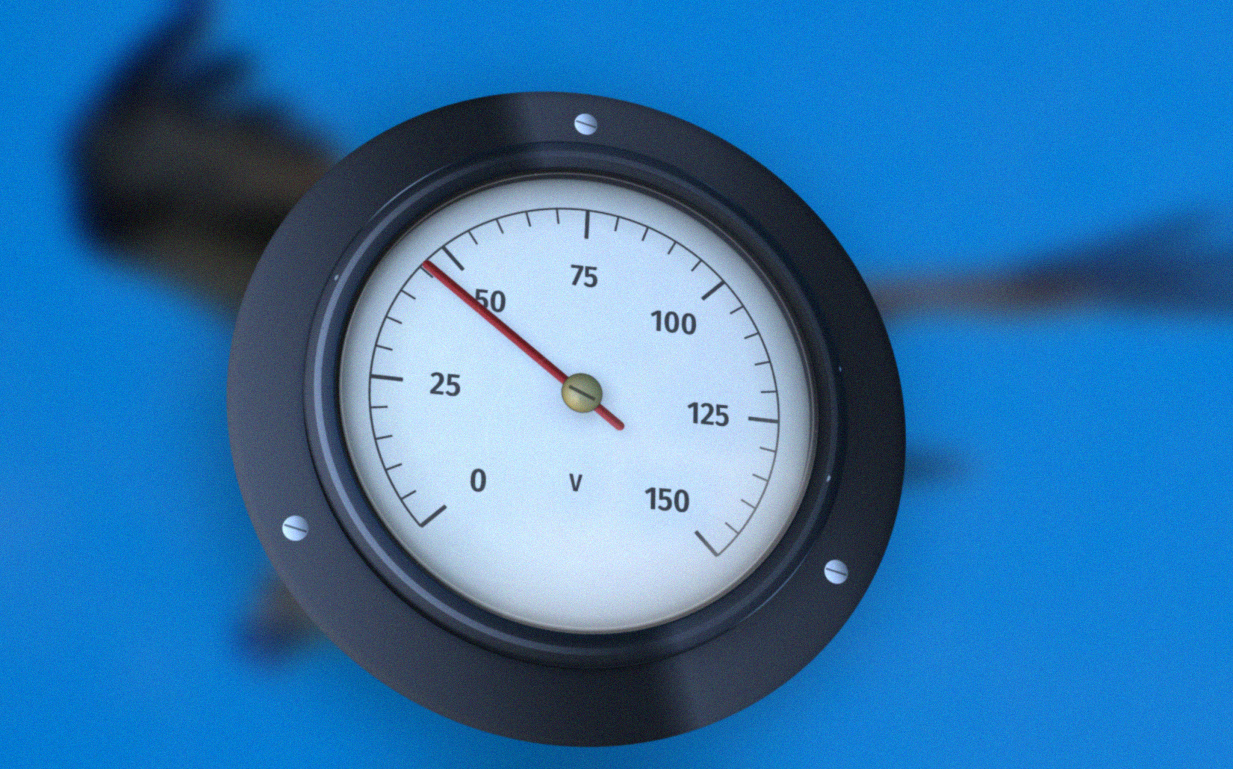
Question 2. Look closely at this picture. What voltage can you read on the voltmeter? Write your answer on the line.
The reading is 45 V
